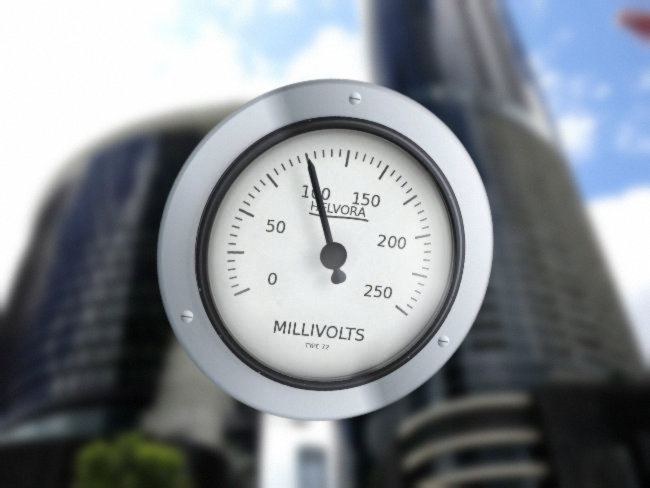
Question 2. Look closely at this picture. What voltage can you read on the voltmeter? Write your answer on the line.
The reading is 100 mV
